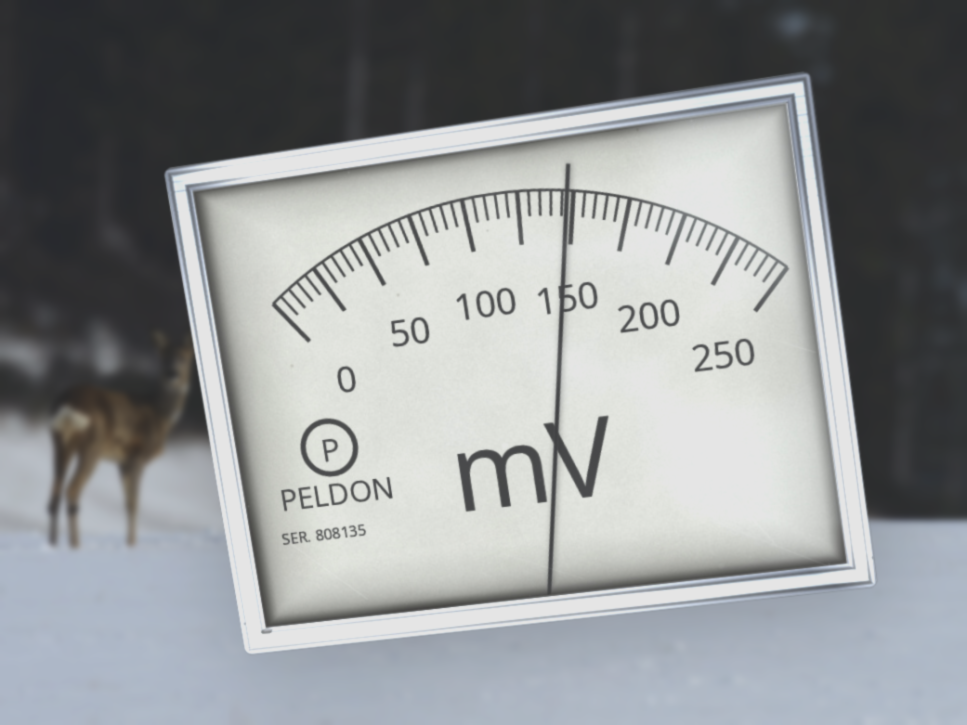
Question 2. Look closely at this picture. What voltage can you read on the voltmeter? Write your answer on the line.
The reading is 147.5 mV
